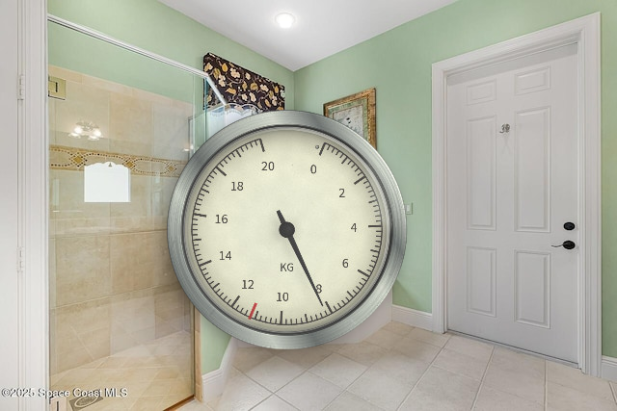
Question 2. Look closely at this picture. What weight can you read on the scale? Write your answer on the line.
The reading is 8.2 kg
